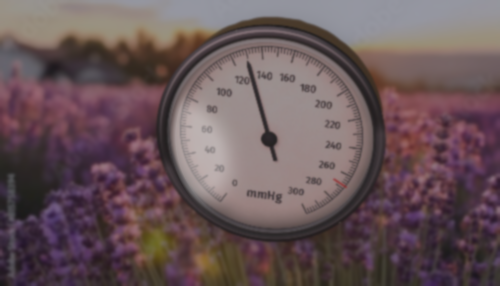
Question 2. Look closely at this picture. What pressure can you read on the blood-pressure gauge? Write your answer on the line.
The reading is 130 mmHg
